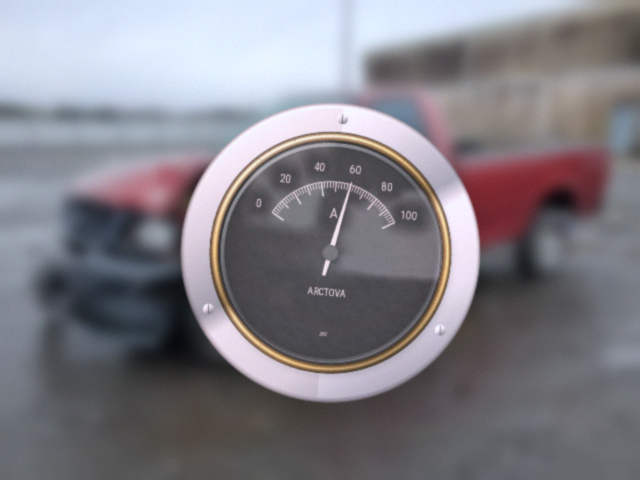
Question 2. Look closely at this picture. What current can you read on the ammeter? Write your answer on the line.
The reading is 60 A
